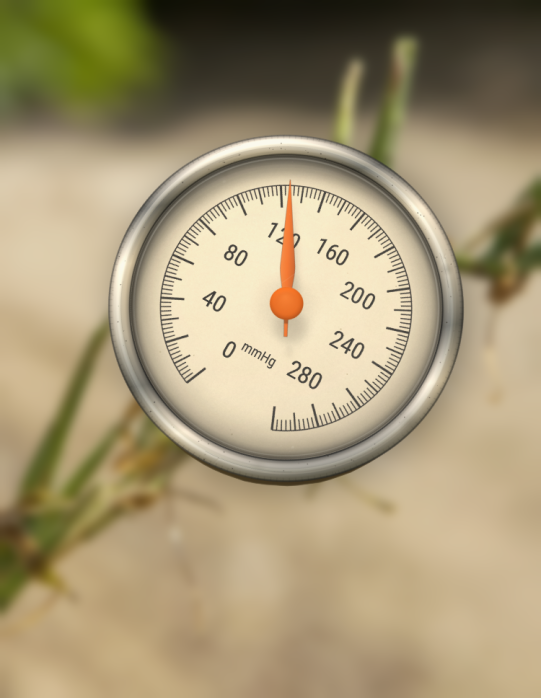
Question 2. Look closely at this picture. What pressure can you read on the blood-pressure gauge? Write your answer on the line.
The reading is 124 mmHg
